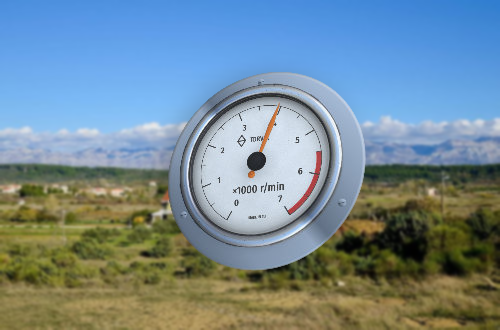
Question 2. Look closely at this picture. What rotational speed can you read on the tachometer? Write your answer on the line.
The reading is 4000 rpm
